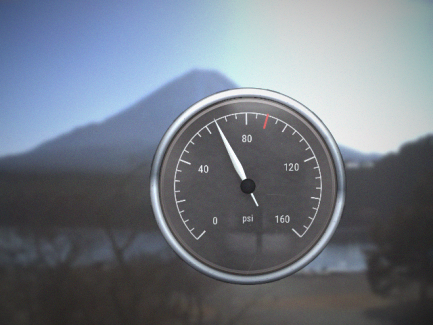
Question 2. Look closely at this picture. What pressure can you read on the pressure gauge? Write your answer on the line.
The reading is 65 psi
